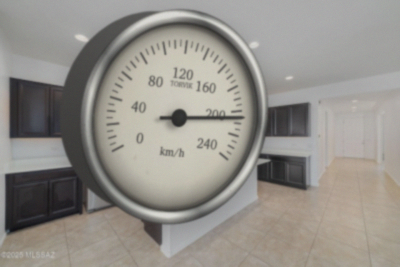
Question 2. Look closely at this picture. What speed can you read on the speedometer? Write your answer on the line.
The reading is 205 km/h
